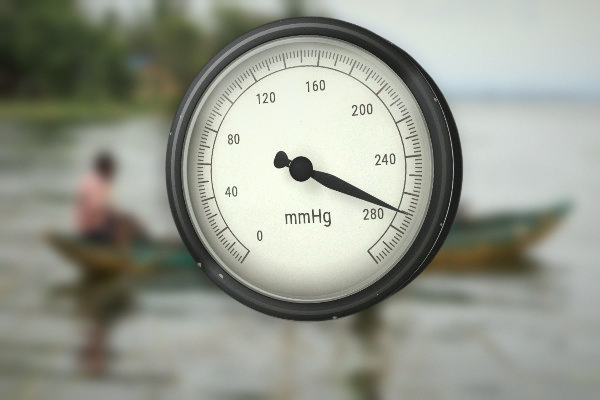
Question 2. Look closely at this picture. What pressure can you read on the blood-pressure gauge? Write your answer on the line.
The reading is 270 mmHg
